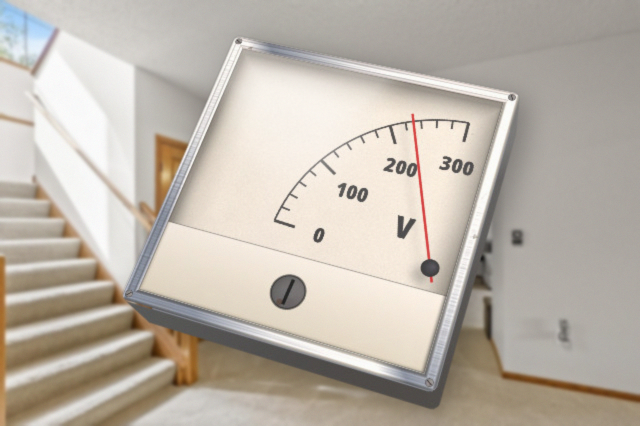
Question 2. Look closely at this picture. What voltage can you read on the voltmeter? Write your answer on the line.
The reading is 230 V
